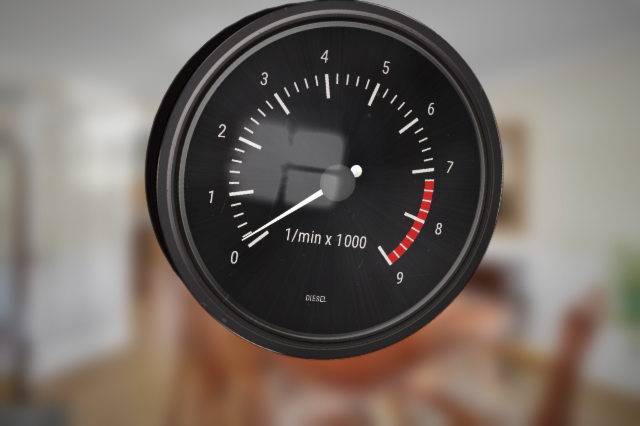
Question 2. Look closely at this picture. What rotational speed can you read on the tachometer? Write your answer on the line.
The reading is 200 rpm
